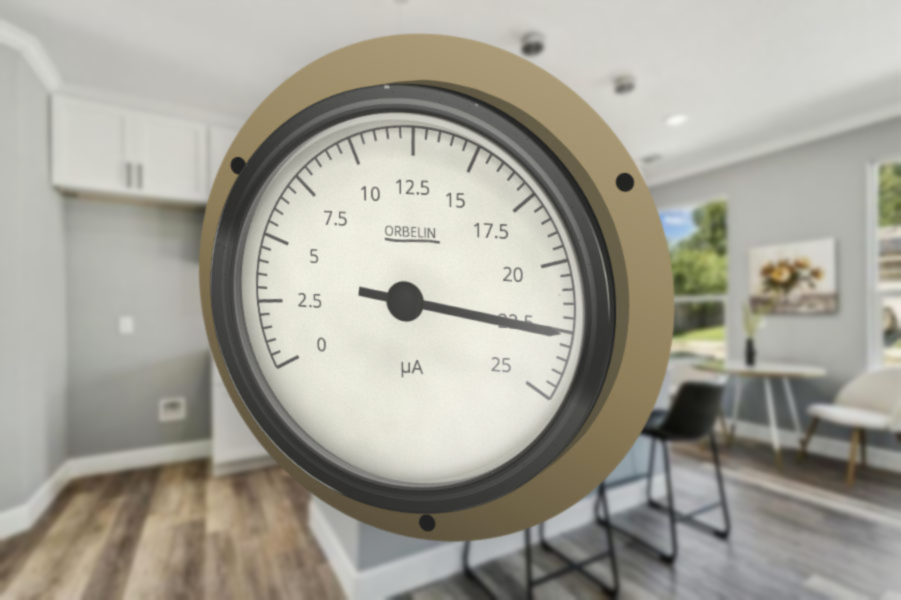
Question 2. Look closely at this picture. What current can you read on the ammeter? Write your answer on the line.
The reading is 22.5 µA
